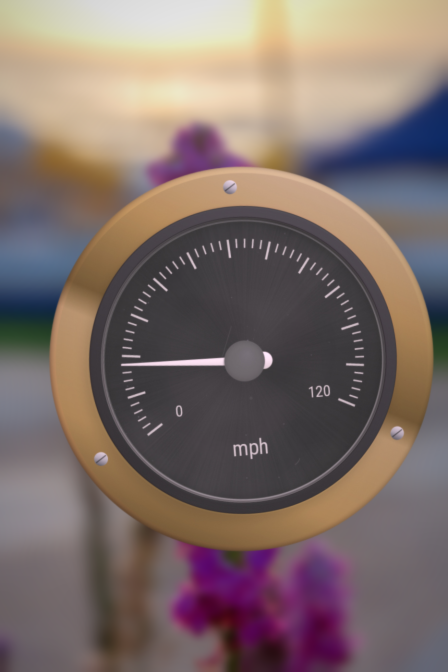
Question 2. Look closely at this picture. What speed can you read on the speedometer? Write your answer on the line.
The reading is 18 mph
